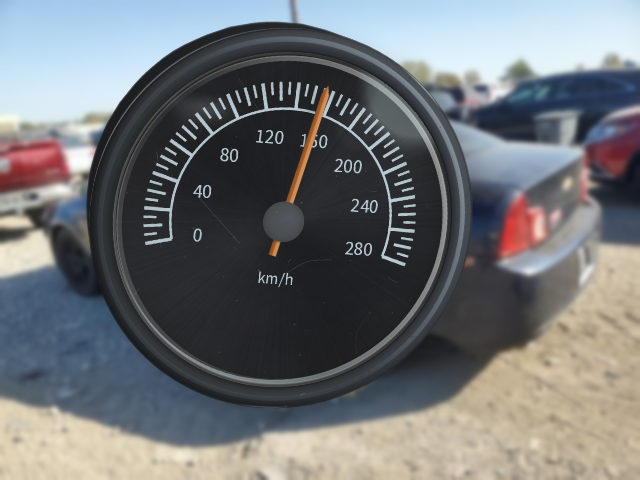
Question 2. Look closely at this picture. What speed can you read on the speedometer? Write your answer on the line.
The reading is 155 km/h
